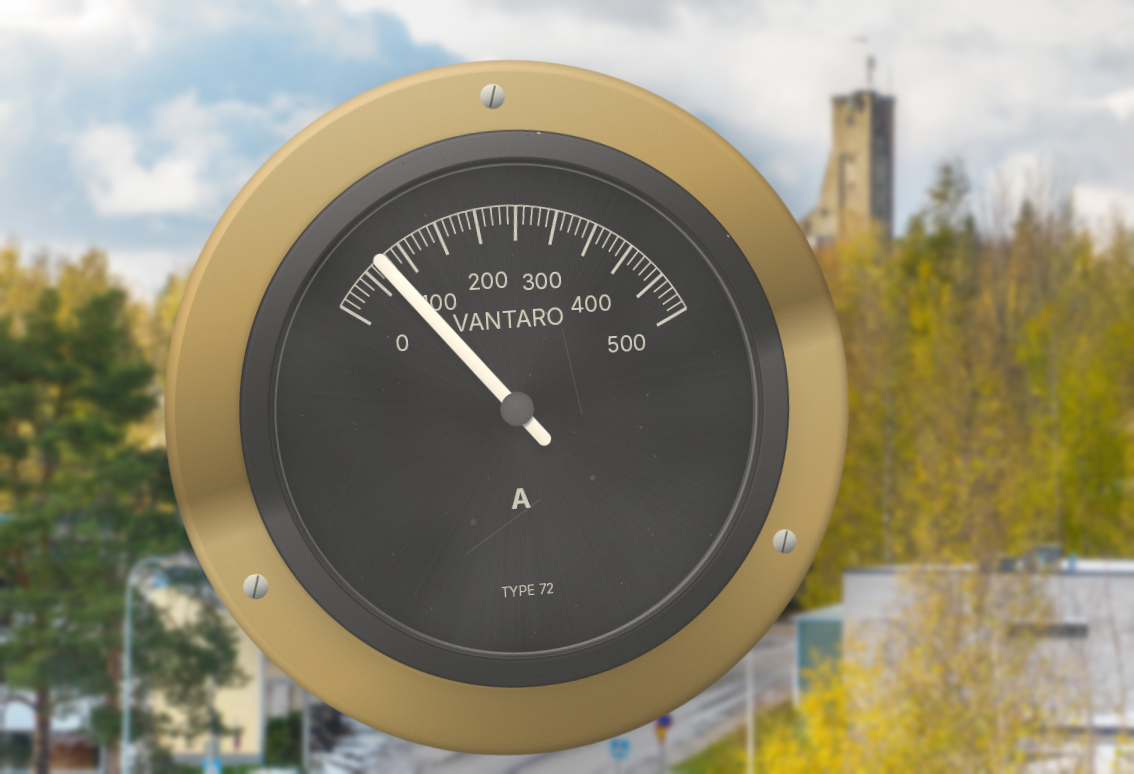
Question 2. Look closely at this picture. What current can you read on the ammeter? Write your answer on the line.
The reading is 70 A
